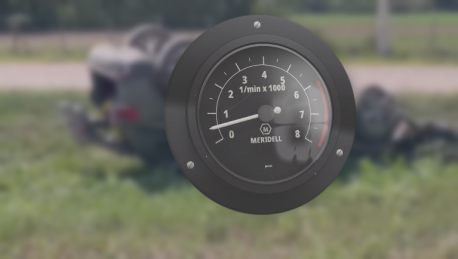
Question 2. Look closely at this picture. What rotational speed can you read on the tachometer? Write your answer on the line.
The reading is 500 rpm
